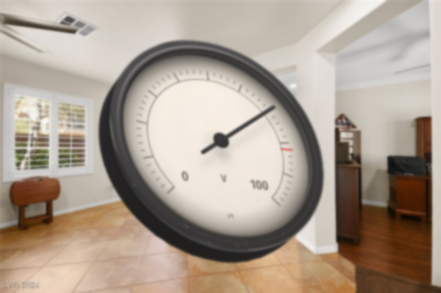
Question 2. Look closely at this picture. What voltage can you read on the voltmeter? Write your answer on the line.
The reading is 70 V
